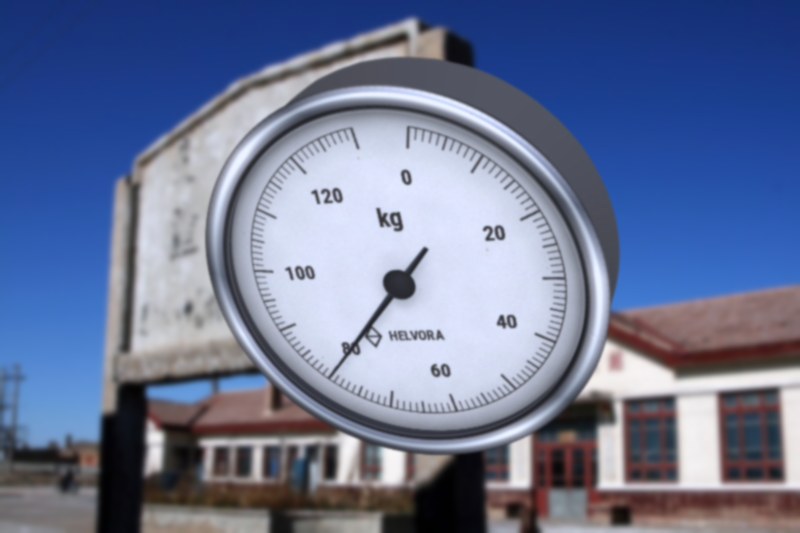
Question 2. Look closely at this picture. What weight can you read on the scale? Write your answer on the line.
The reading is 80 kg
